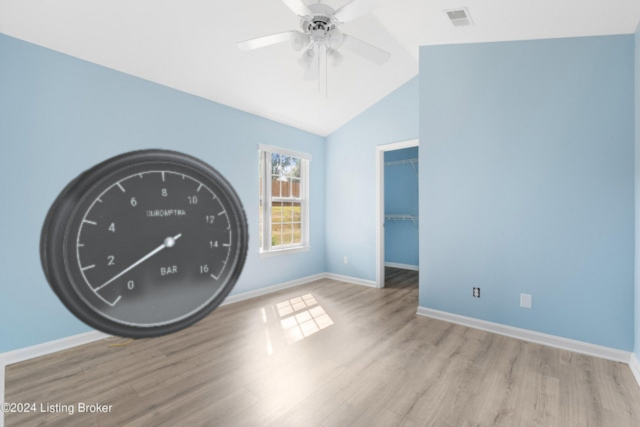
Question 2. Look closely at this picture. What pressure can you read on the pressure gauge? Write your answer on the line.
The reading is 1 bar
